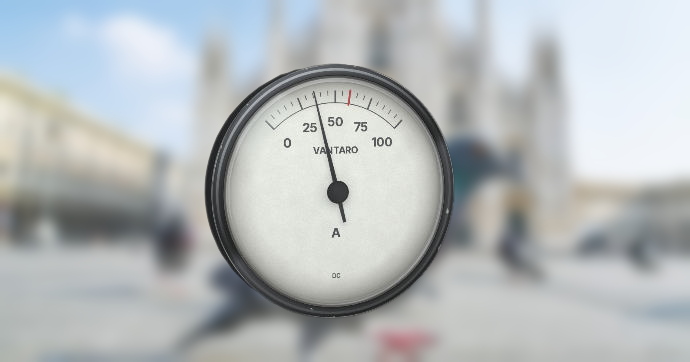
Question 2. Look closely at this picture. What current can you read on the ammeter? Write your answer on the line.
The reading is 35 A
